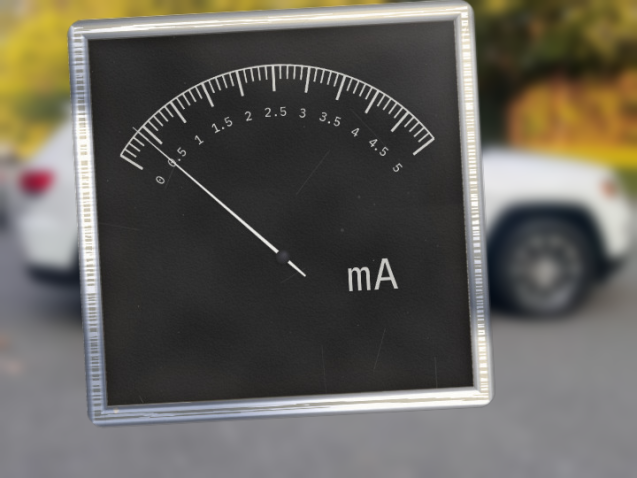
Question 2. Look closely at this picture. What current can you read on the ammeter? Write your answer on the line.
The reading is 0.4 mA
